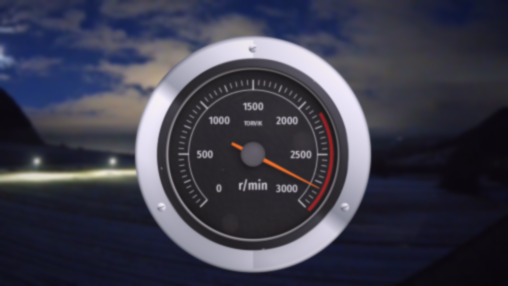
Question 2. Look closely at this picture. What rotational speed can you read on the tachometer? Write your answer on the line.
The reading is 2800 rpm
